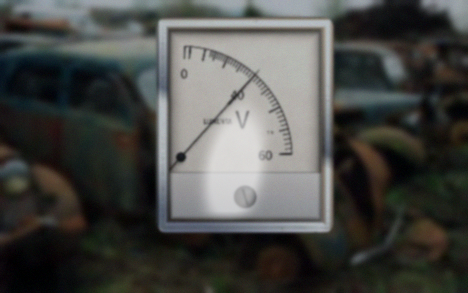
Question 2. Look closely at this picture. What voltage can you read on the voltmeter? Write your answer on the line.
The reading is 40 V
